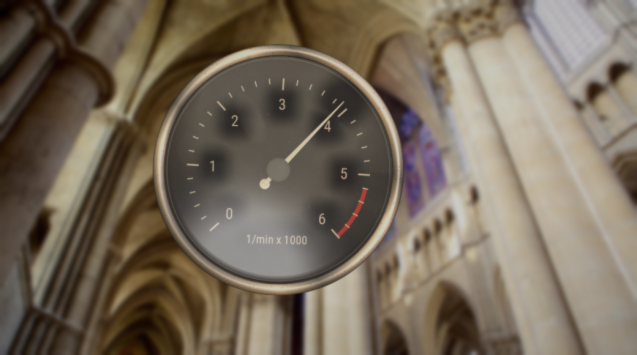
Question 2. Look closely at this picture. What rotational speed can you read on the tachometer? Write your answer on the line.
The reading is 3900 rpm
